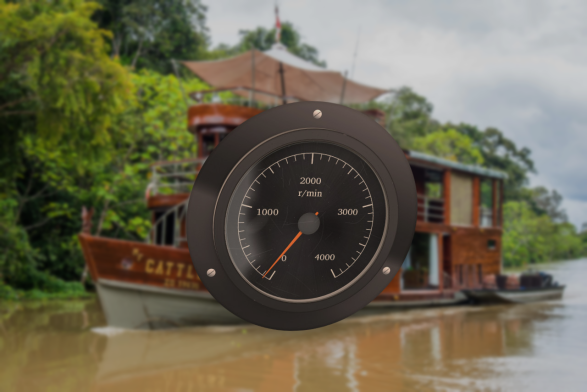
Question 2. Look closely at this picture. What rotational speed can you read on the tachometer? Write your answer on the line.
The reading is 100 rpm
